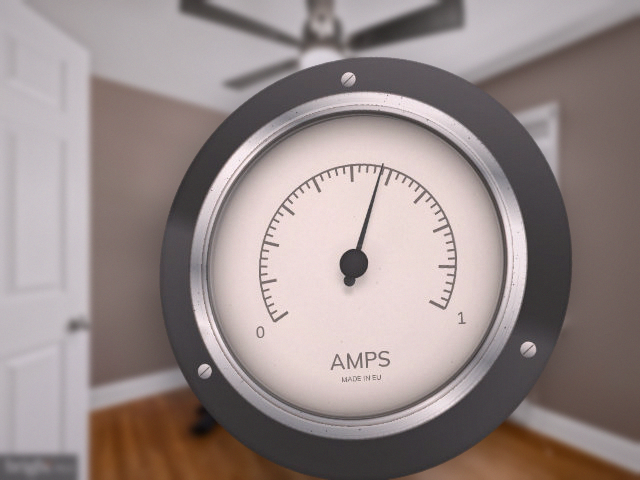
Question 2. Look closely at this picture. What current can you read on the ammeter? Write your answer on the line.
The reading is 0.58 A
